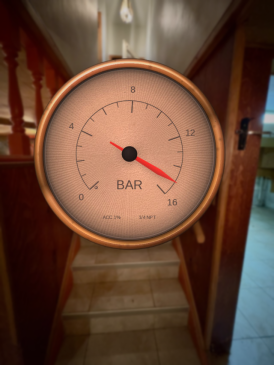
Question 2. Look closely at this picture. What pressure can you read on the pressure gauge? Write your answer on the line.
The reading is 15 bar
